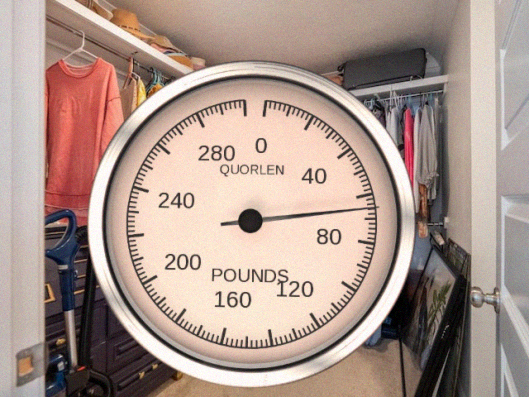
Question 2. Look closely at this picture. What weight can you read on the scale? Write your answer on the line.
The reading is 66 lb
